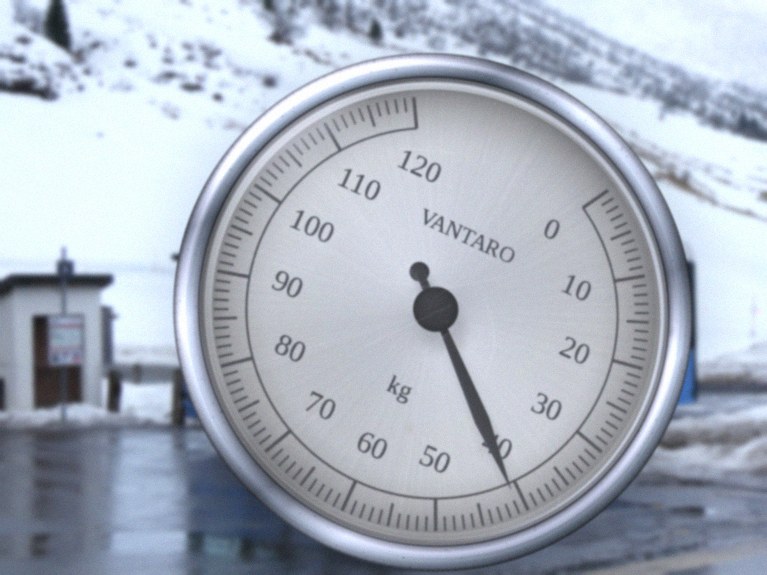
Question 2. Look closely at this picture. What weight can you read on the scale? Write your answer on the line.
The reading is 41 kg
